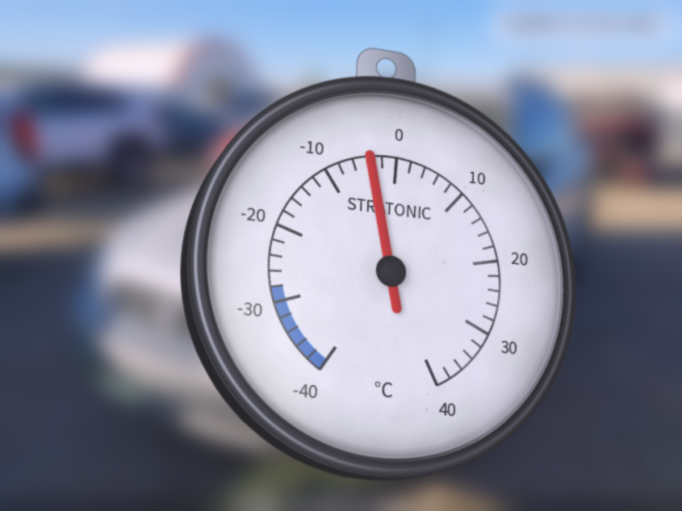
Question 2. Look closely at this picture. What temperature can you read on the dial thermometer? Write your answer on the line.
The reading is -4 °C
